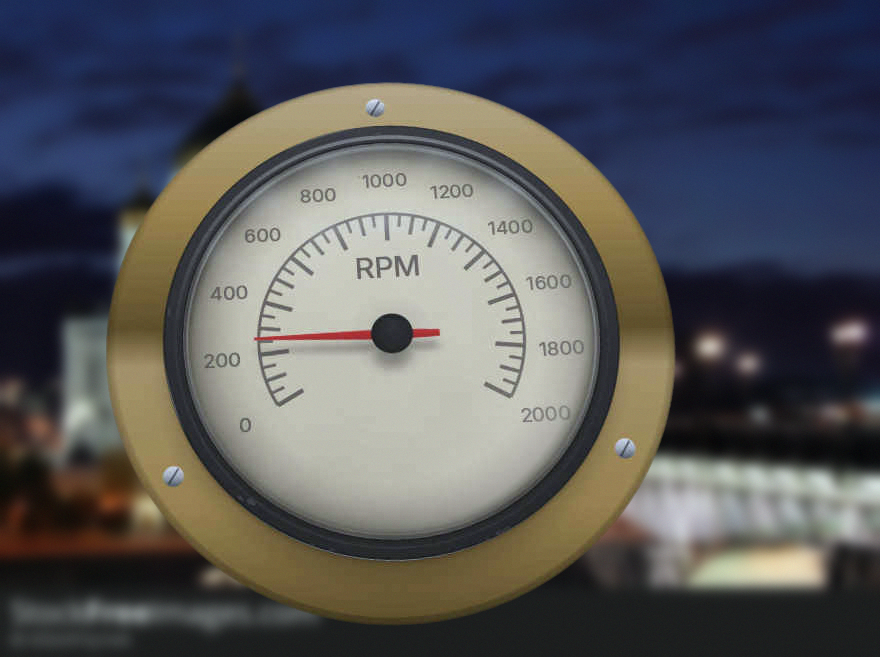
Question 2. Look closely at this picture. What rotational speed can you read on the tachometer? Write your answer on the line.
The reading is 250 rpm
